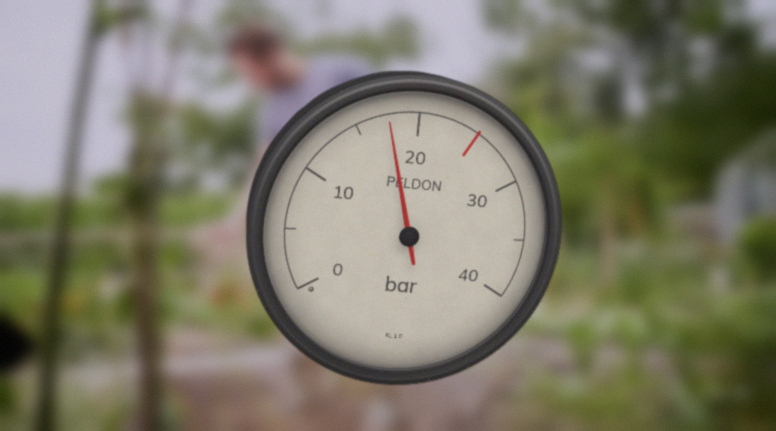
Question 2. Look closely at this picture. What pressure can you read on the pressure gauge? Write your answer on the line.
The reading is 17.5 bar
